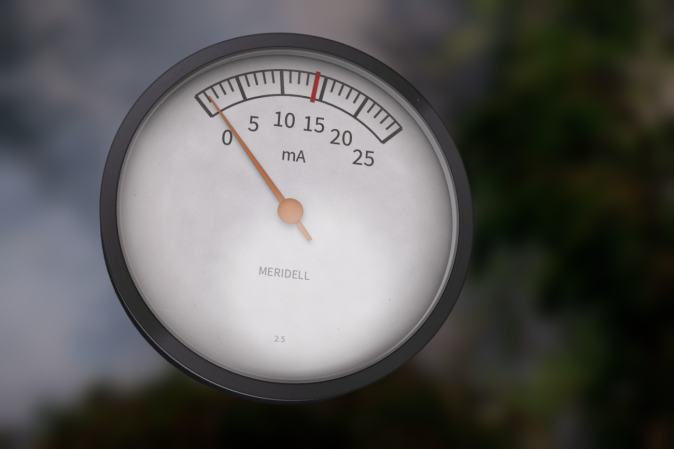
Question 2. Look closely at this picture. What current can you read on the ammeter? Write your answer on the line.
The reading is 1 mA
